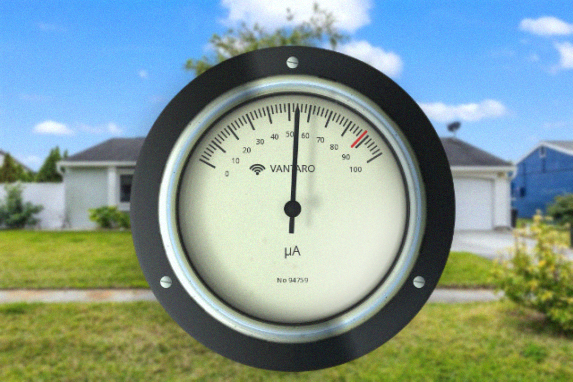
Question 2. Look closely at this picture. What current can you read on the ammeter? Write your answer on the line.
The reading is 54 µA
